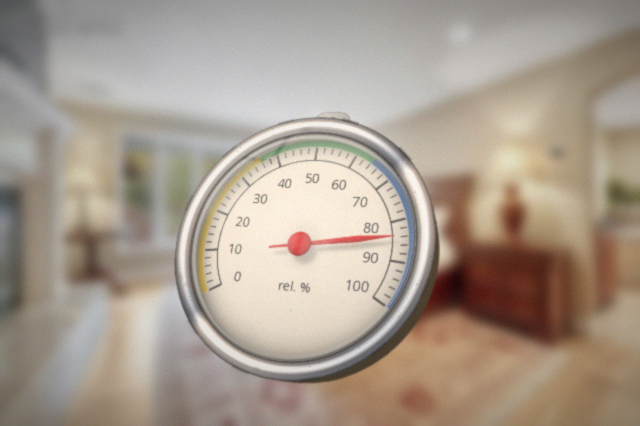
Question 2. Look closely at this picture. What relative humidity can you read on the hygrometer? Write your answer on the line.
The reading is 84 %
